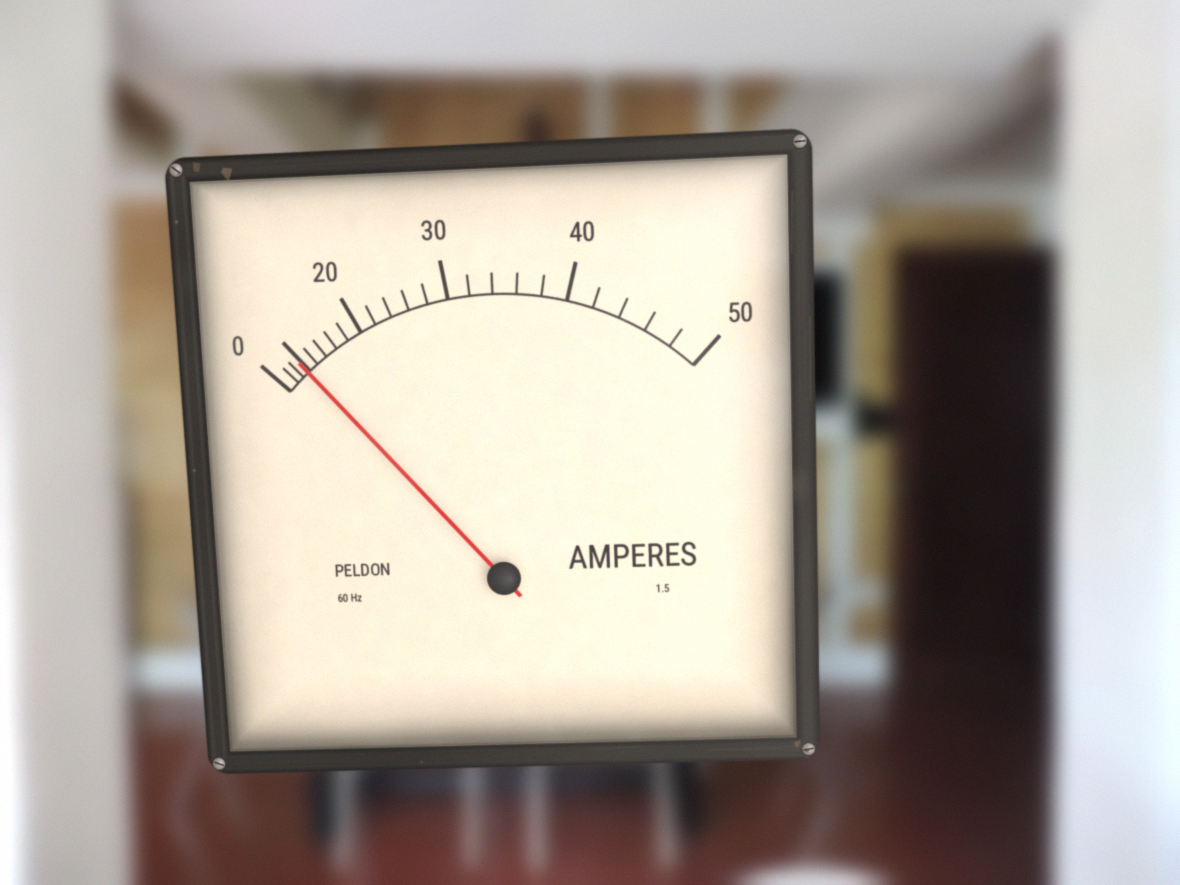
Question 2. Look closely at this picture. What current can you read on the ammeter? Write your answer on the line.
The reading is 10 A
